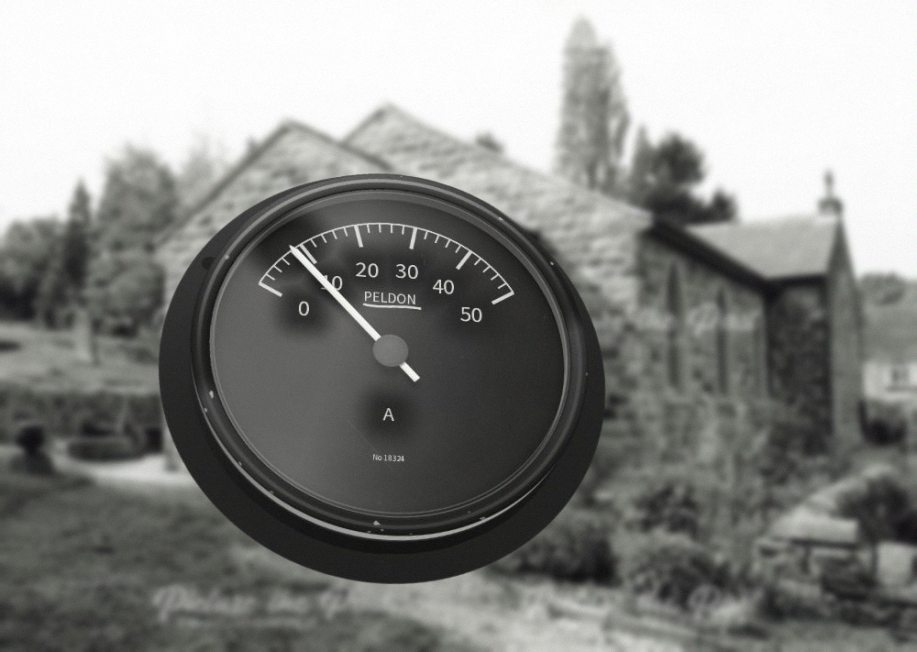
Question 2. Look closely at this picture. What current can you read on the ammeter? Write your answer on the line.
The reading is 8 A
